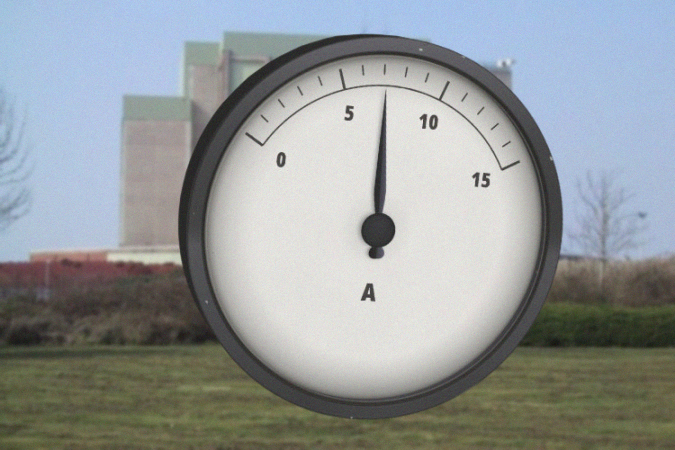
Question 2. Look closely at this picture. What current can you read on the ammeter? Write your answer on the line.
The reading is 7 A
